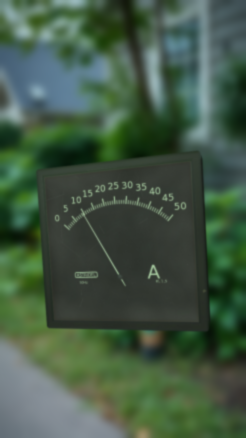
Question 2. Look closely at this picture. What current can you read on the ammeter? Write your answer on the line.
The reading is 10 A
